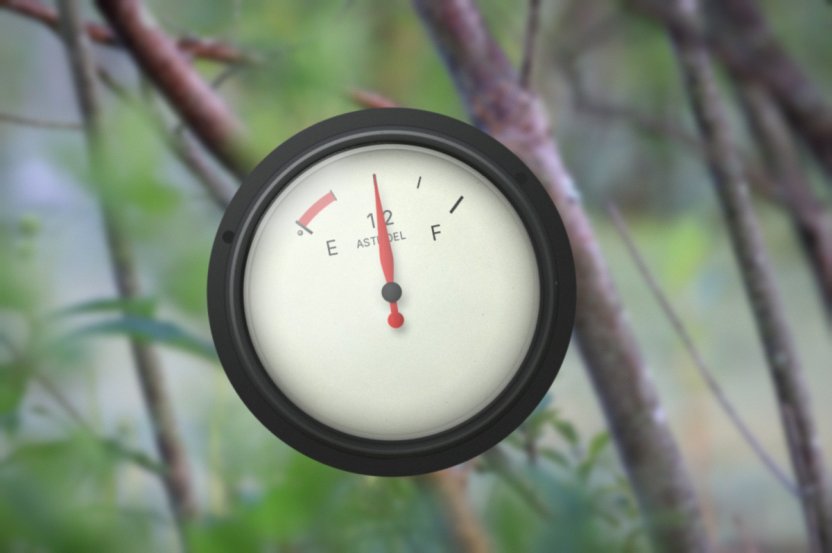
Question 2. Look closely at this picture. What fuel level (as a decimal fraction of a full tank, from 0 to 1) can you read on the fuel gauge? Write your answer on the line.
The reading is 0.5
